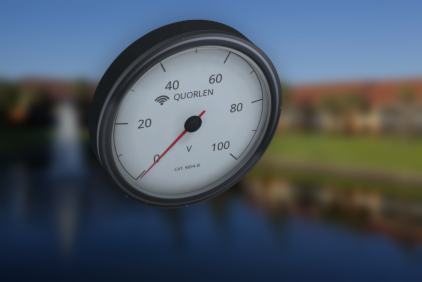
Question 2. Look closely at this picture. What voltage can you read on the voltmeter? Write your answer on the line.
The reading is 0 V
